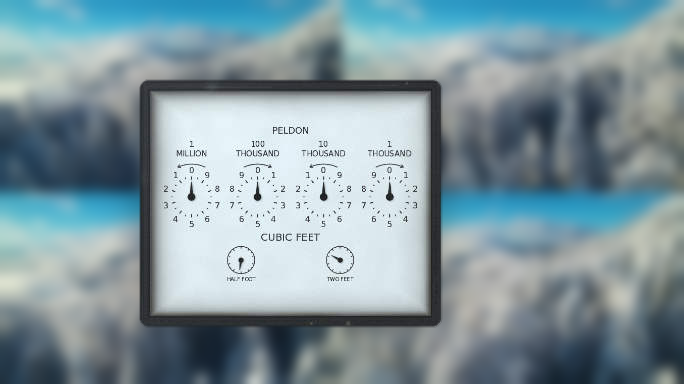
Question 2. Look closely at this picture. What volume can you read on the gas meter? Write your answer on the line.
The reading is 0 ft³
